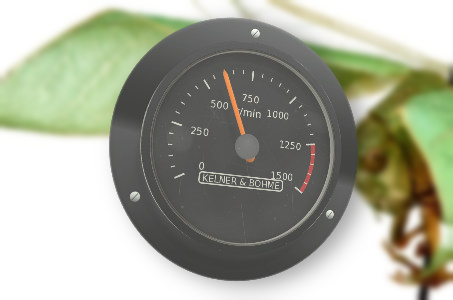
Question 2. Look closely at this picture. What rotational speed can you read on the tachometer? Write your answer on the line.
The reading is 600 rpm
